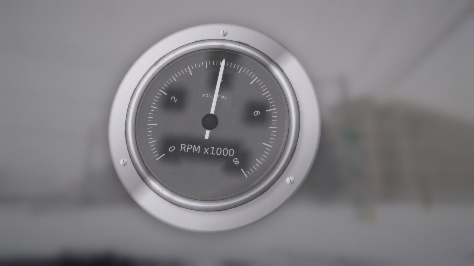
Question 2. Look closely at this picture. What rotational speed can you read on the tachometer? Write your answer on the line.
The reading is 4000 rpm
